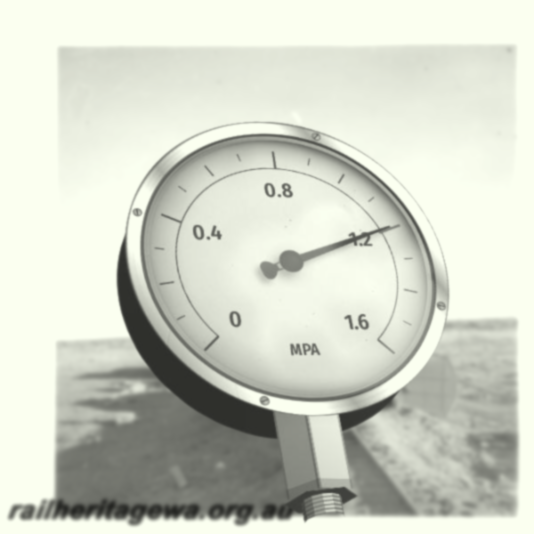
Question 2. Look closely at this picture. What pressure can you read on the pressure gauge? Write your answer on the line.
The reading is 1.2 MPa
